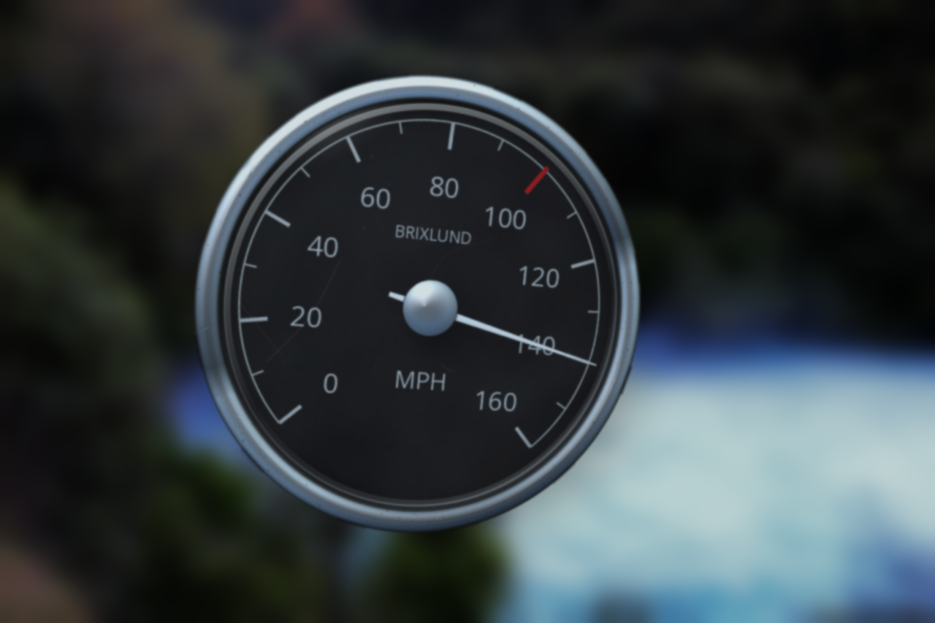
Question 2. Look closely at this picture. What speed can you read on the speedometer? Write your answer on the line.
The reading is 140 mph
